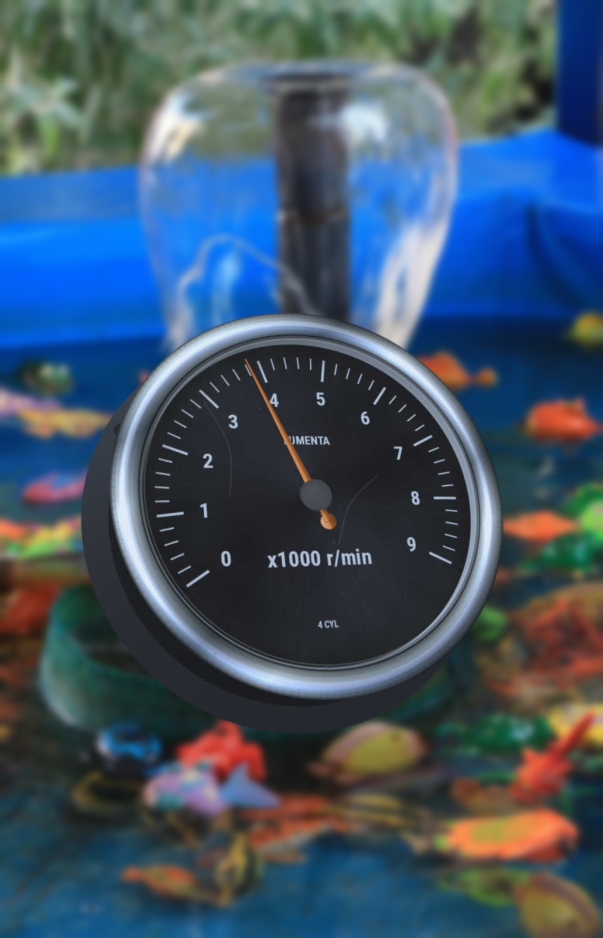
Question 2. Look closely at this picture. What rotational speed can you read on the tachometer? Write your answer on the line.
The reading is 3800 rpm
